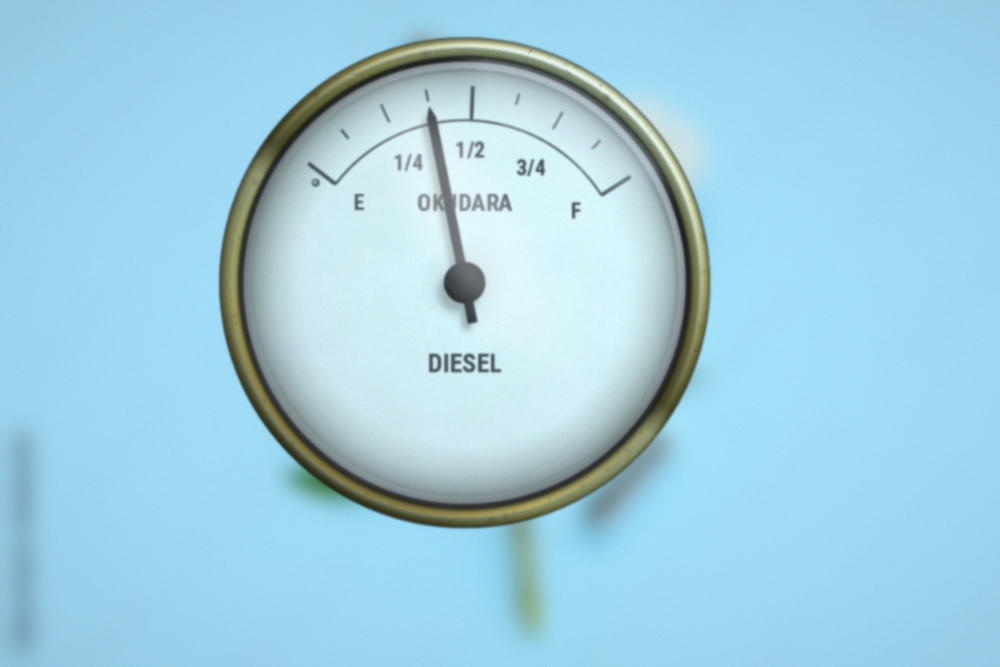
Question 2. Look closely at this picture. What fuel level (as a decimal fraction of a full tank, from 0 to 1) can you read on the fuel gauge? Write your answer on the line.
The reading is 0.375
